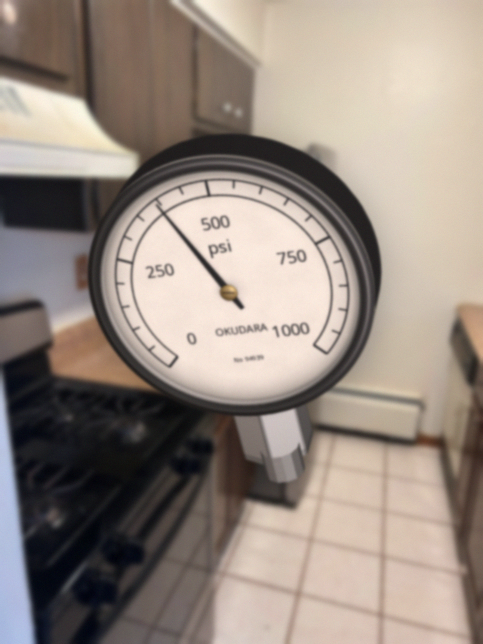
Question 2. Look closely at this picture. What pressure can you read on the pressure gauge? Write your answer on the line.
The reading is 400 psi
